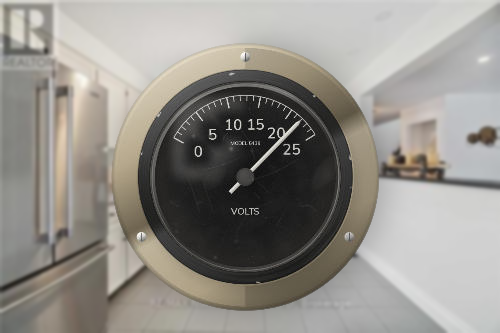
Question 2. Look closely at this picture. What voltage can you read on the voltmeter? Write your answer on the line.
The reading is 22 V
